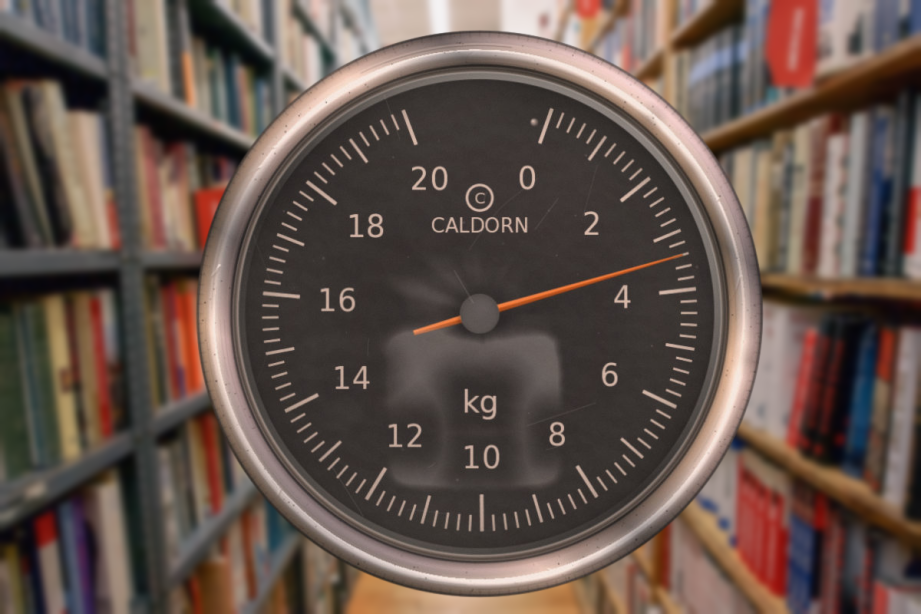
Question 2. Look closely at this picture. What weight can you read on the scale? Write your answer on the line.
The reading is 3.4 kg
